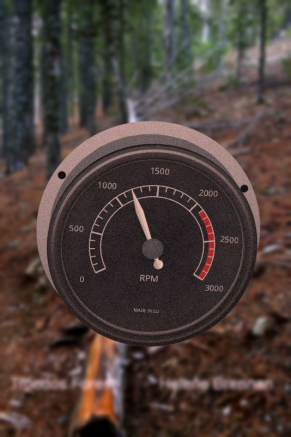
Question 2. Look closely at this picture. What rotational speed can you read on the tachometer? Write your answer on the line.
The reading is 1200 rpm
